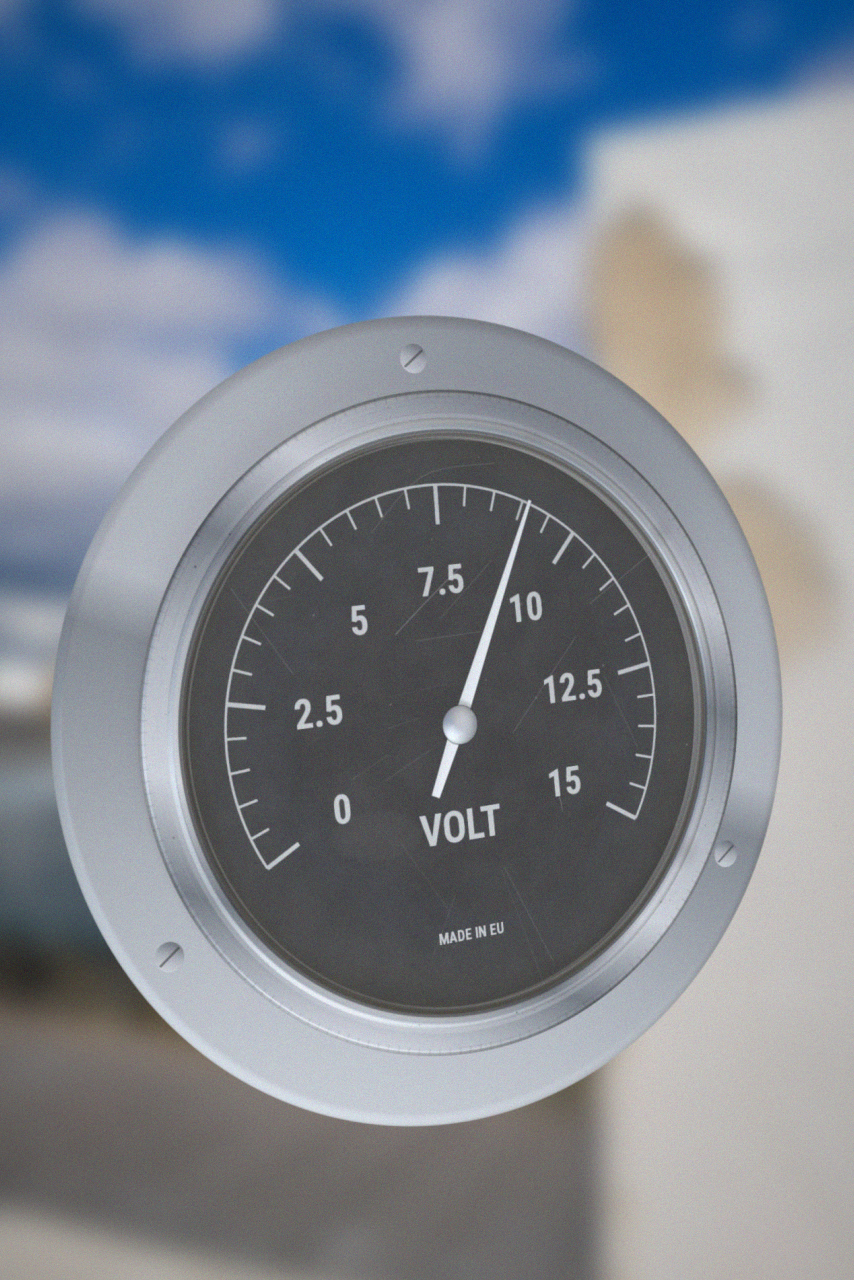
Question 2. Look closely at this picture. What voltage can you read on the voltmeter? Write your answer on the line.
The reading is 9 V
